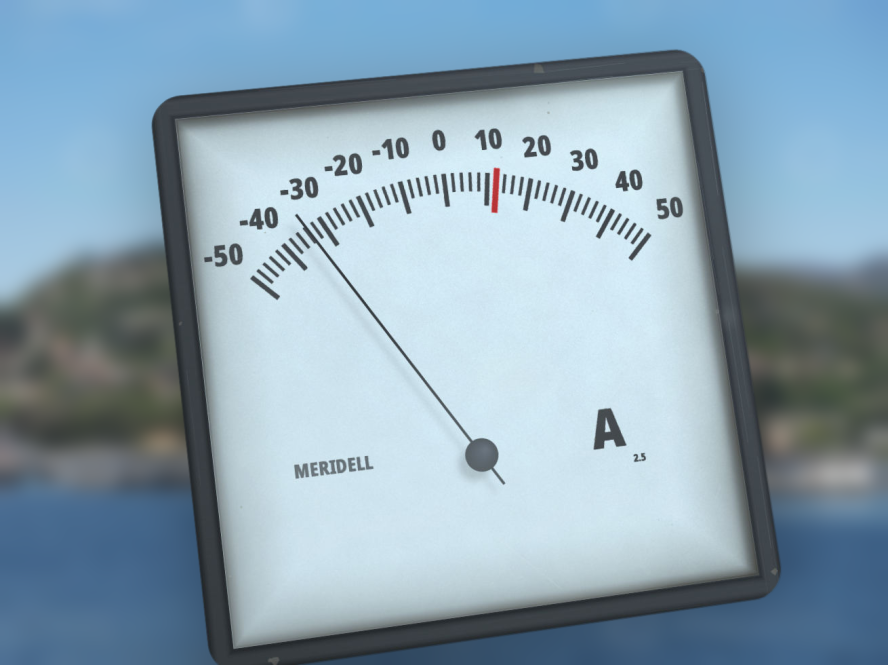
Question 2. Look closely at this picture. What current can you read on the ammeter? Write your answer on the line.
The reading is -34 A
